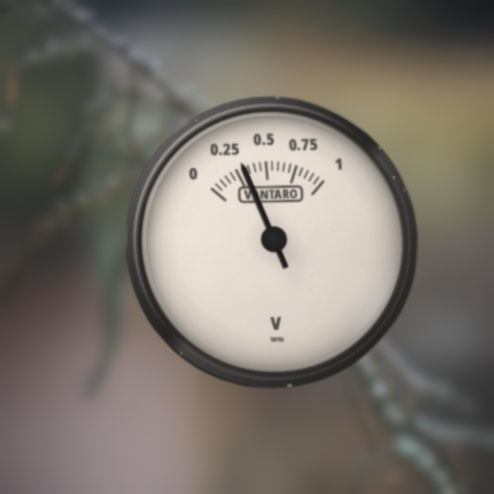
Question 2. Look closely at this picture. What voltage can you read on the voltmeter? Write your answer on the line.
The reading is 0.3 V
